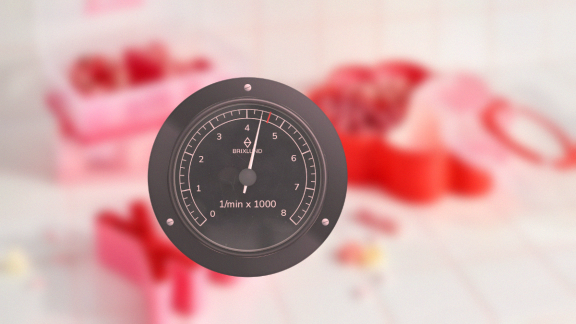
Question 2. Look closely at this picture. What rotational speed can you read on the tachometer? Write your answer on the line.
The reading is 4400 rpm
